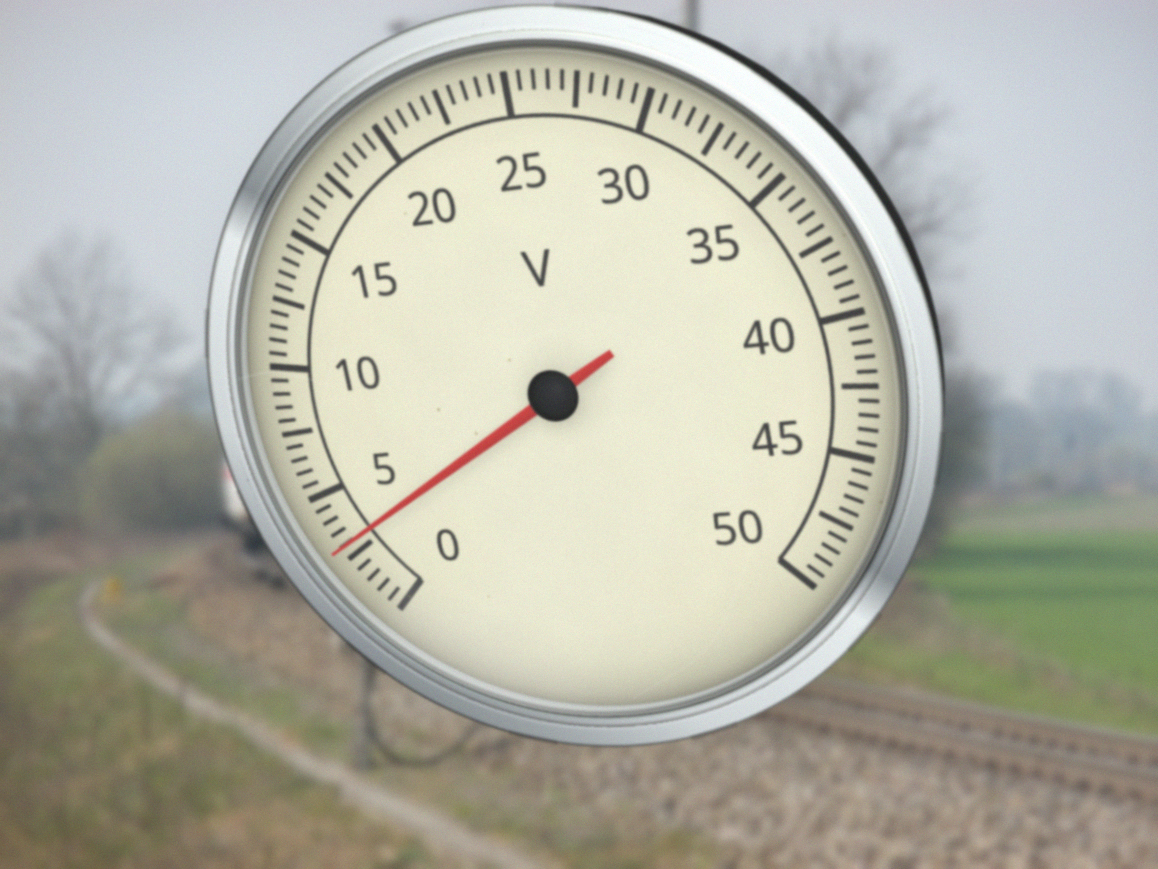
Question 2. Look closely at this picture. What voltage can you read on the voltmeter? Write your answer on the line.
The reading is 3 V
